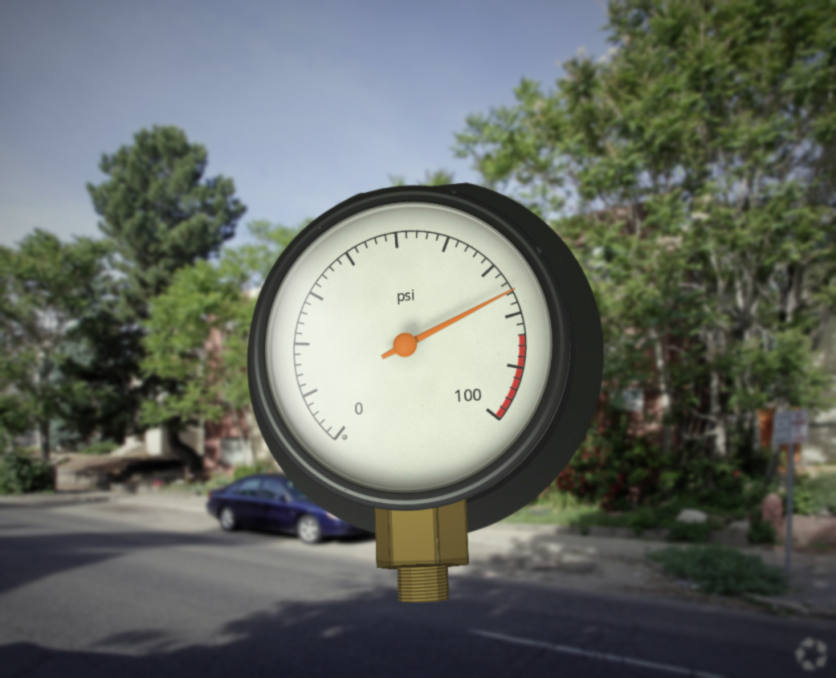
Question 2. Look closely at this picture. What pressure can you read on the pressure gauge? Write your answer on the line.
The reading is 76 psi
